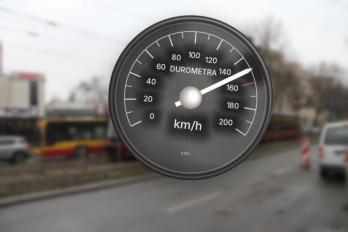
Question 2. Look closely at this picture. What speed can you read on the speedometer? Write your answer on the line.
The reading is 150 km/h
